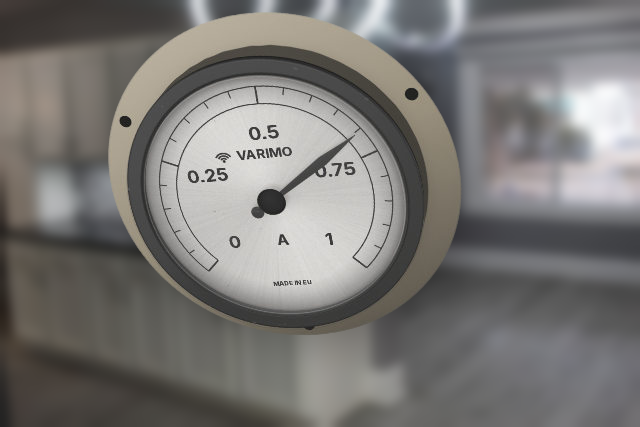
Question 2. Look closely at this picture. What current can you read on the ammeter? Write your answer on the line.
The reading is 0.7 A
